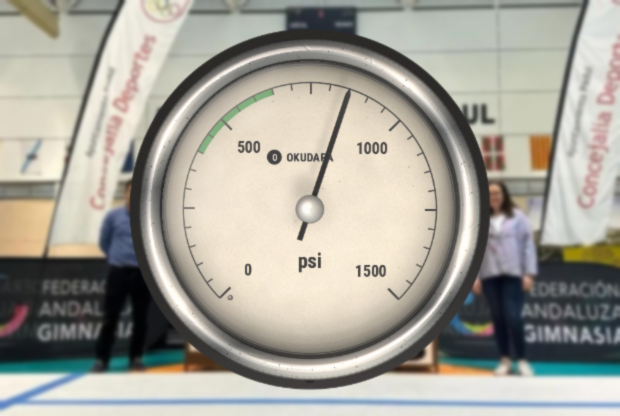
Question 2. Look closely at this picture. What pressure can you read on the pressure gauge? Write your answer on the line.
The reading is 850 psi
